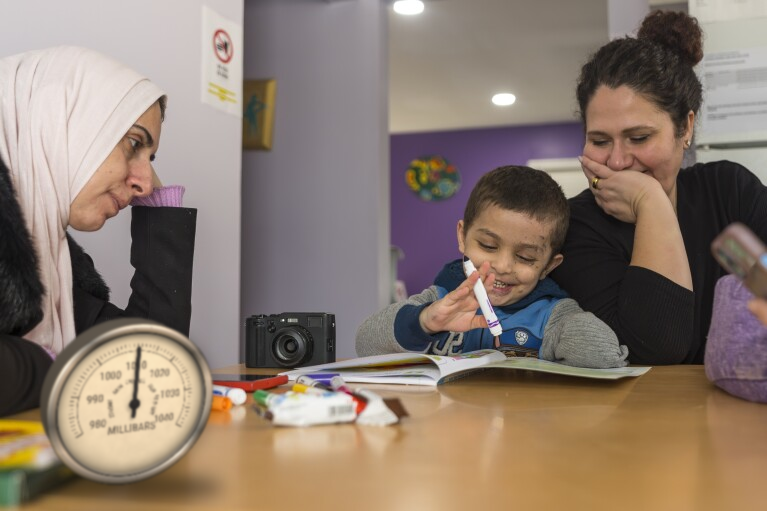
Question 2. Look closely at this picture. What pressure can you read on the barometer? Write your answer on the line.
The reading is 1010 mbar
